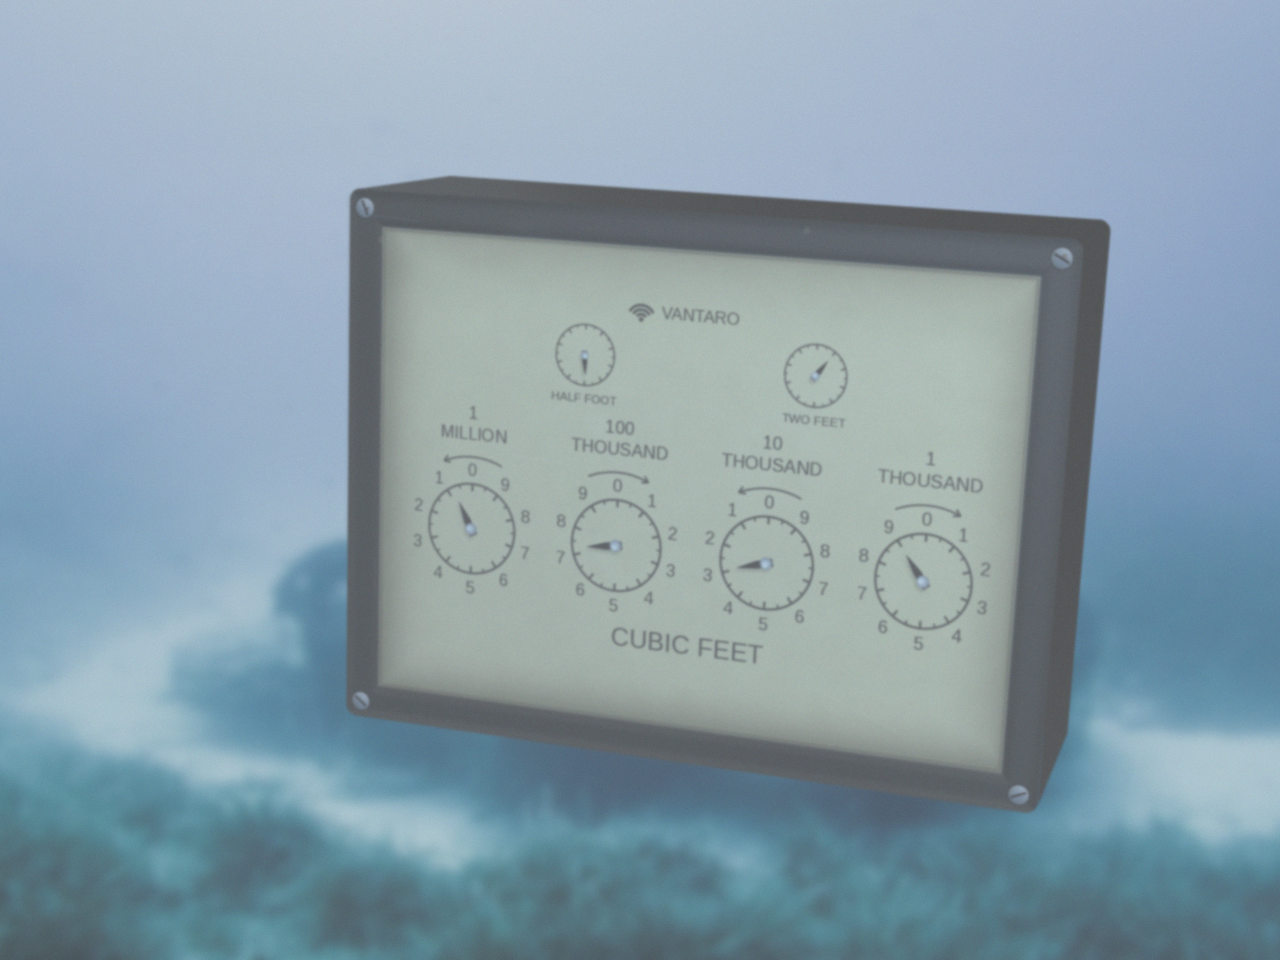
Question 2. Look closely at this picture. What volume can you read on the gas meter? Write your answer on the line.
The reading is 72900 ft³
